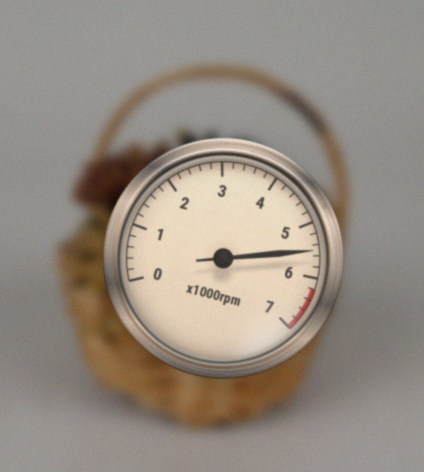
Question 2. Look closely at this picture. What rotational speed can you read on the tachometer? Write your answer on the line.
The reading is 5500 rpm
